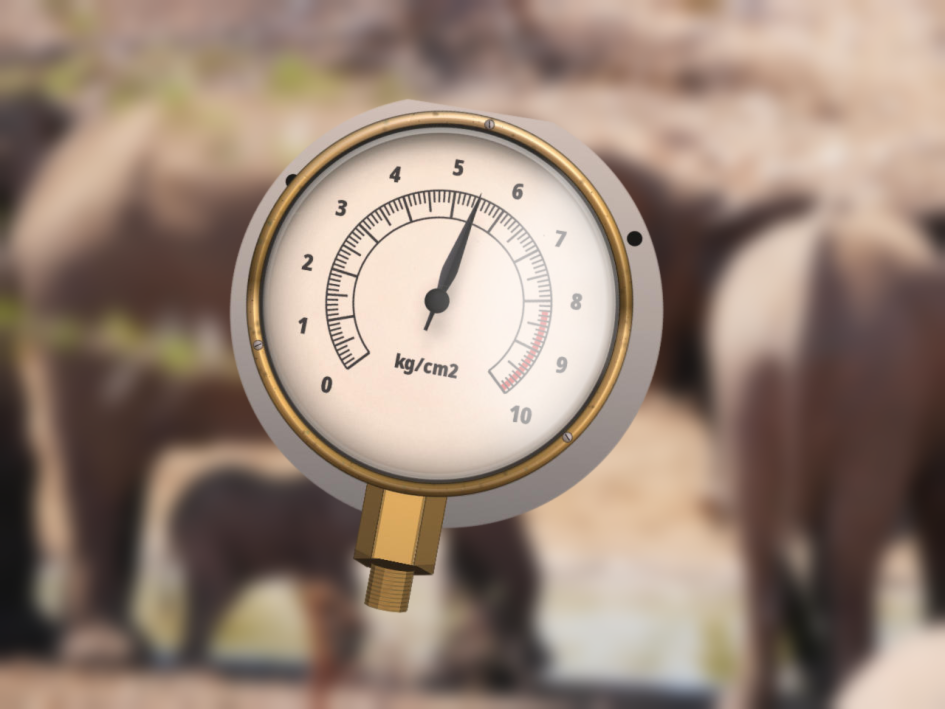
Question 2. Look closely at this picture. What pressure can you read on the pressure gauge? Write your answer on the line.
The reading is 5.5 kg/cm²
